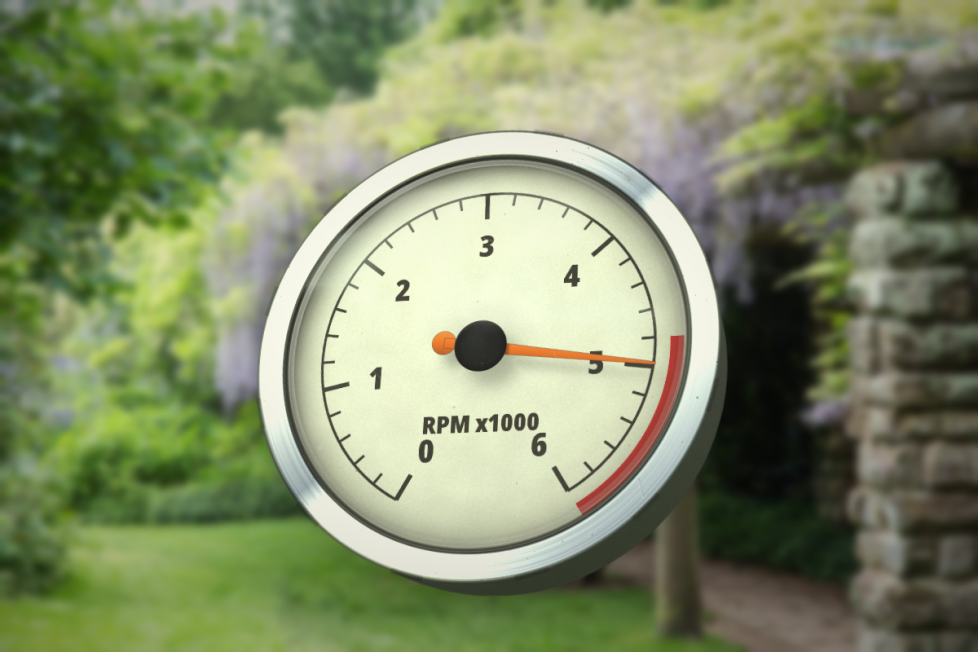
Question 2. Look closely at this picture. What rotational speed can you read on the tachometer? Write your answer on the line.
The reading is 5000 rpm
